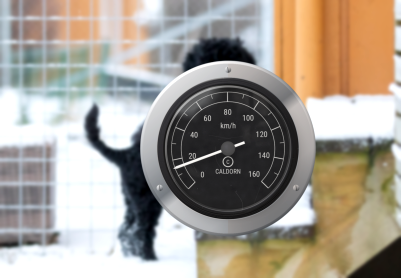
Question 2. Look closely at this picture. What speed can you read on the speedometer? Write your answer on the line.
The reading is 15 km/h
